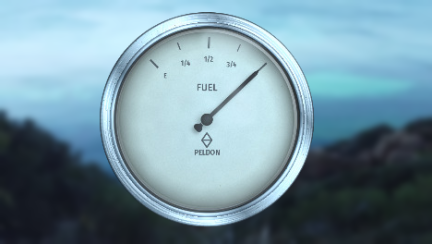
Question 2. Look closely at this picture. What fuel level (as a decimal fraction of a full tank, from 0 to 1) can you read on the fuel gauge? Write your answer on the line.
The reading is 1
